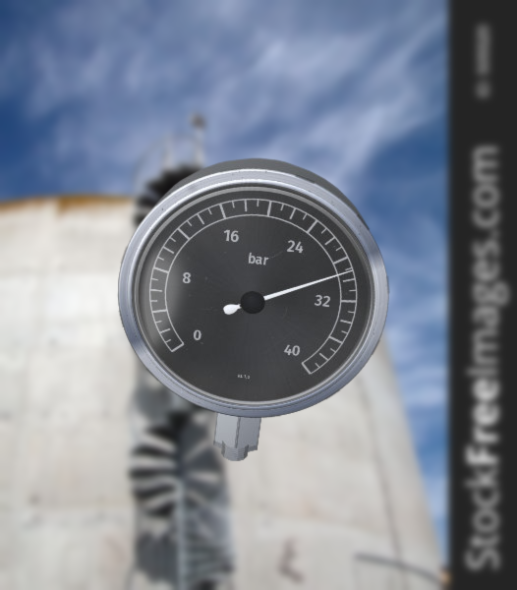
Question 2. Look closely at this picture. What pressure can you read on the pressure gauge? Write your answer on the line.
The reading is 29 bar
